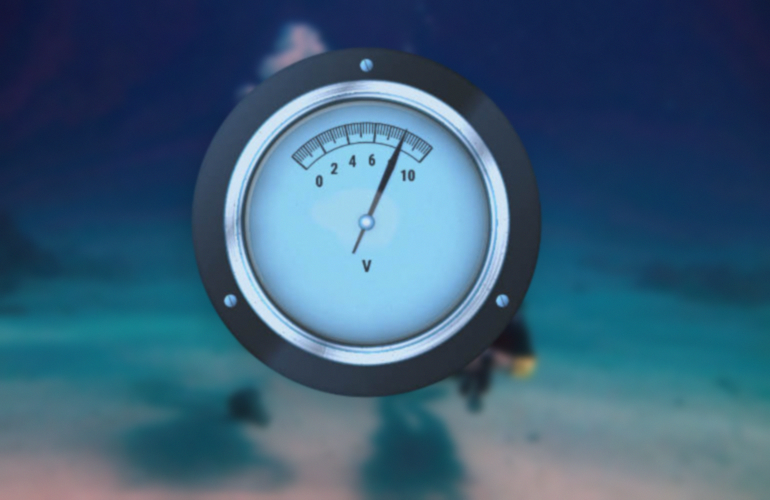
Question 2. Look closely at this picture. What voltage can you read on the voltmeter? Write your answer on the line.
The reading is 8 V
